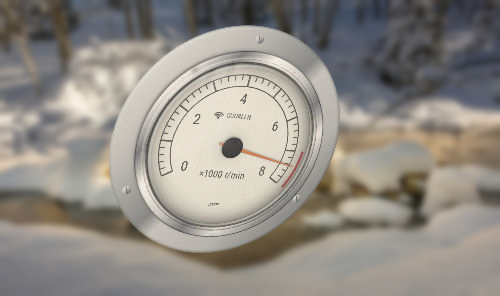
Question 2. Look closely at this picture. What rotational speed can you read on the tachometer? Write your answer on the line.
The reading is 7400 rpm
